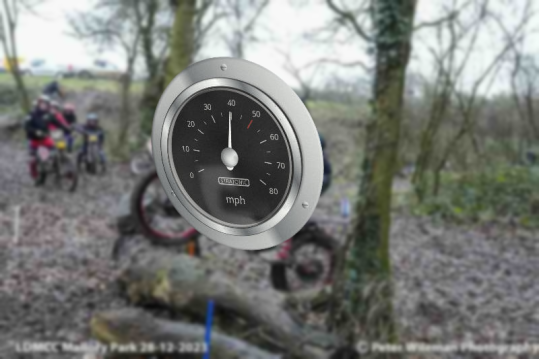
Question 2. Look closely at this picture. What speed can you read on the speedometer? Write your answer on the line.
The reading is 40 mph
